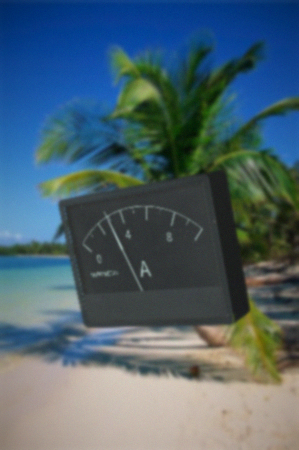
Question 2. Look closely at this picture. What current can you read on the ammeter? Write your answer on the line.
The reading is 3 A
